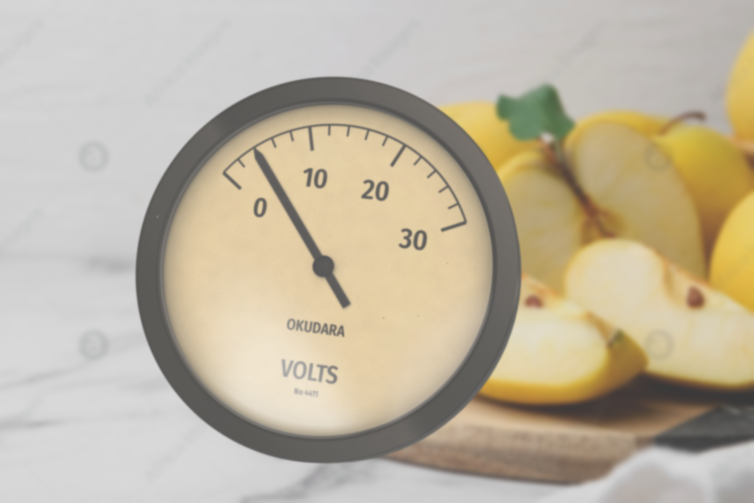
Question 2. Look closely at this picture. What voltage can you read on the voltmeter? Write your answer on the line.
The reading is 4 V
